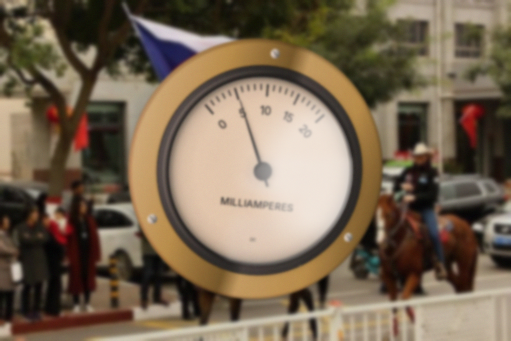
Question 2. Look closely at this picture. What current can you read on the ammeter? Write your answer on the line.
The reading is 5 mA
